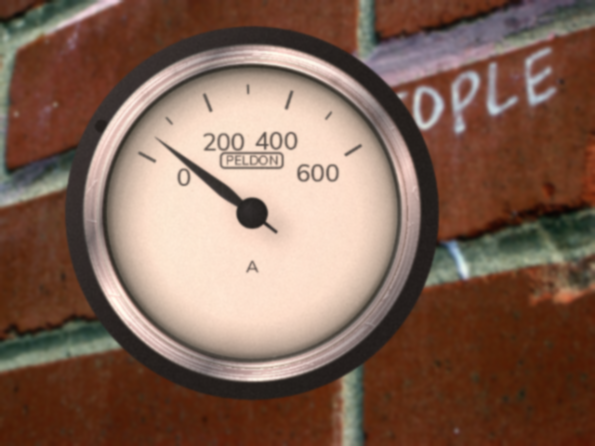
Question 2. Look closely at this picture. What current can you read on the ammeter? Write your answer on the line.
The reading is 50 A
